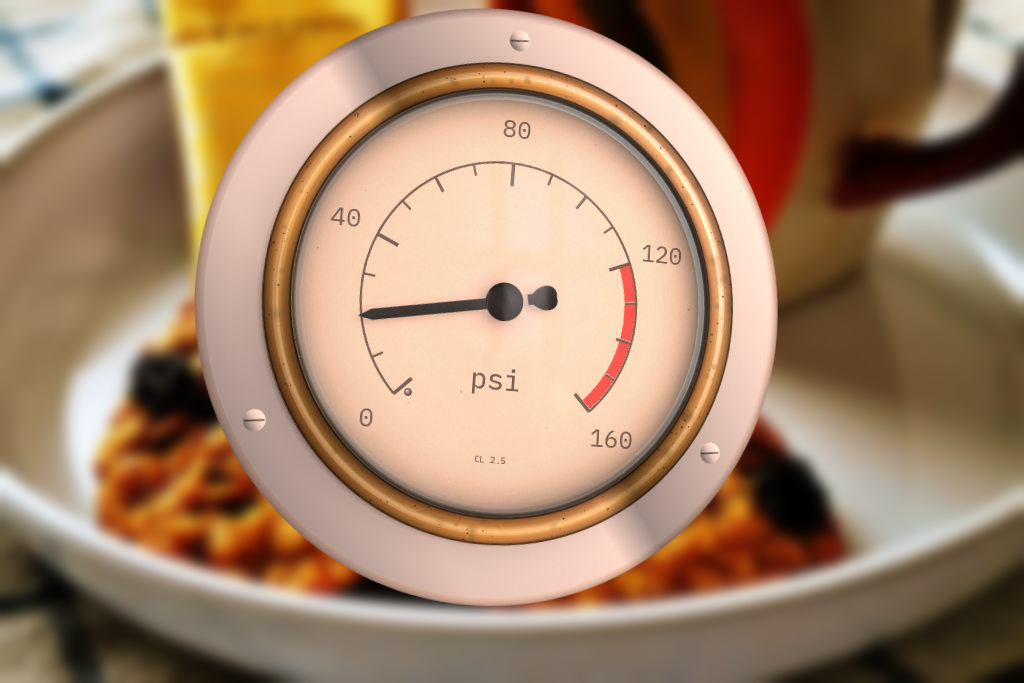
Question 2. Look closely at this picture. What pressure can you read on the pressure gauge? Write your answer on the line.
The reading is 20 psi
